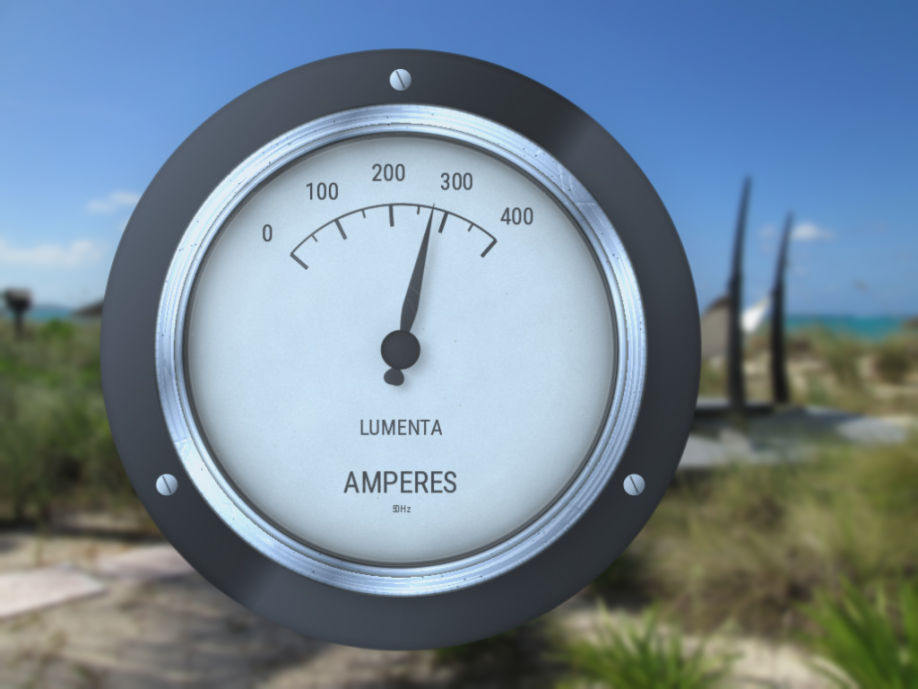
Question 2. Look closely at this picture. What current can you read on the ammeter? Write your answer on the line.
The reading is 275 A
